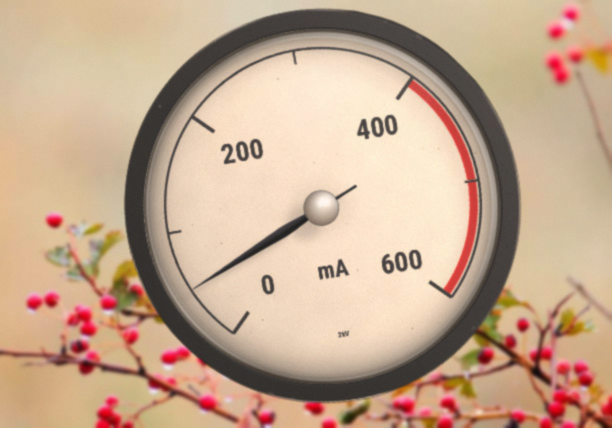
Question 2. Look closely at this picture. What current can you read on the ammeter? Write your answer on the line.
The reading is 50 mA
